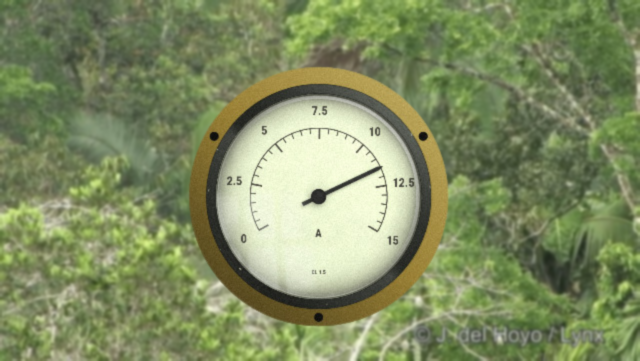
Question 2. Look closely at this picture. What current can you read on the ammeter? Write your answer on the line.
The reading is 11.5 A
